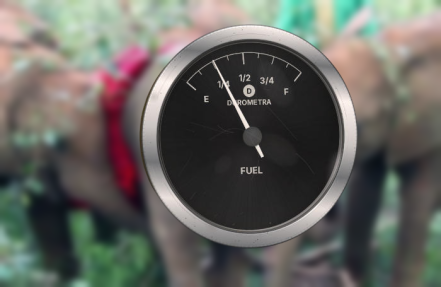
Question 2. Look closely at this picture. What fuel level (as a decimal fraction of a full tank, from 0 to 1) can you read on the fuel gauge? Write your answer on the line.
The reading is 0.25
